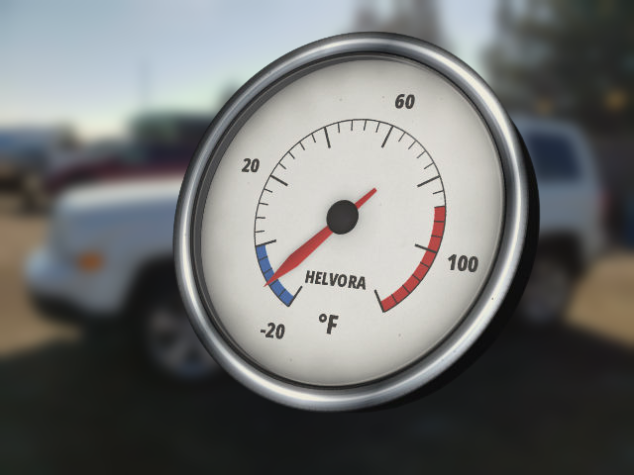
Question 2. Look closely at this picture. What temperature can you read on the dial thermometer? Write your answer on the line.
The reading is -12 °F
